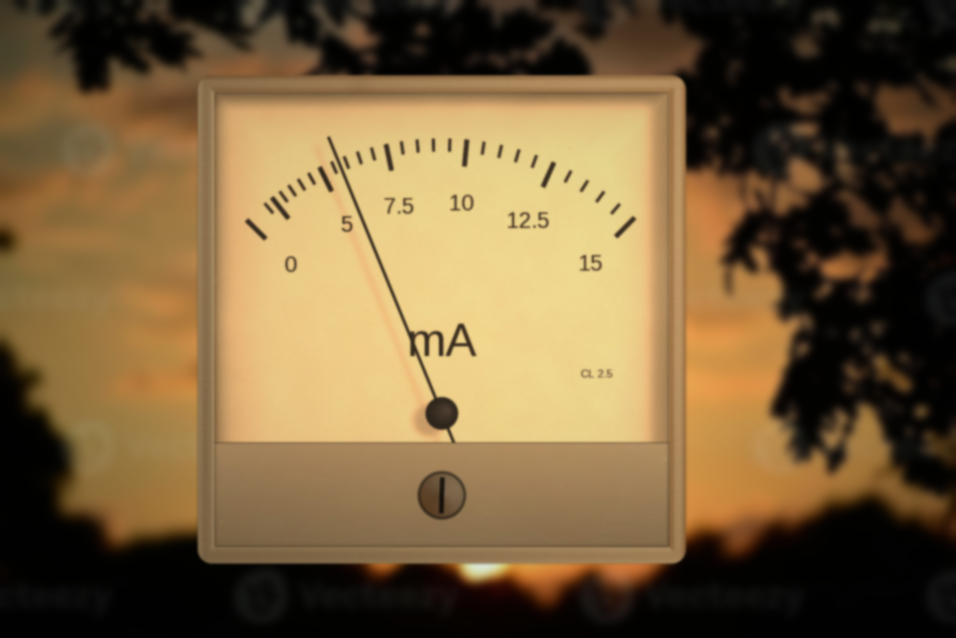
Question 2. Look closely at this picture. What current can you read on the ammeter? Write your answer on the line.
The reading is 5.75 mA
